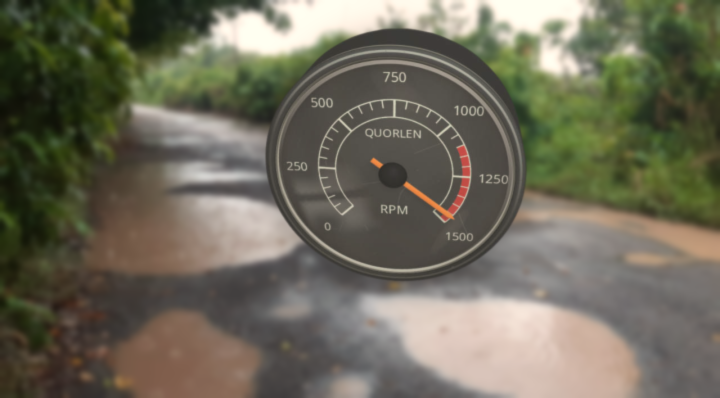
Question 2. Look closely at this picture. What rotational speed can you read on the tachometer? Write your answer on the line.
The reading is 1450 rpm
